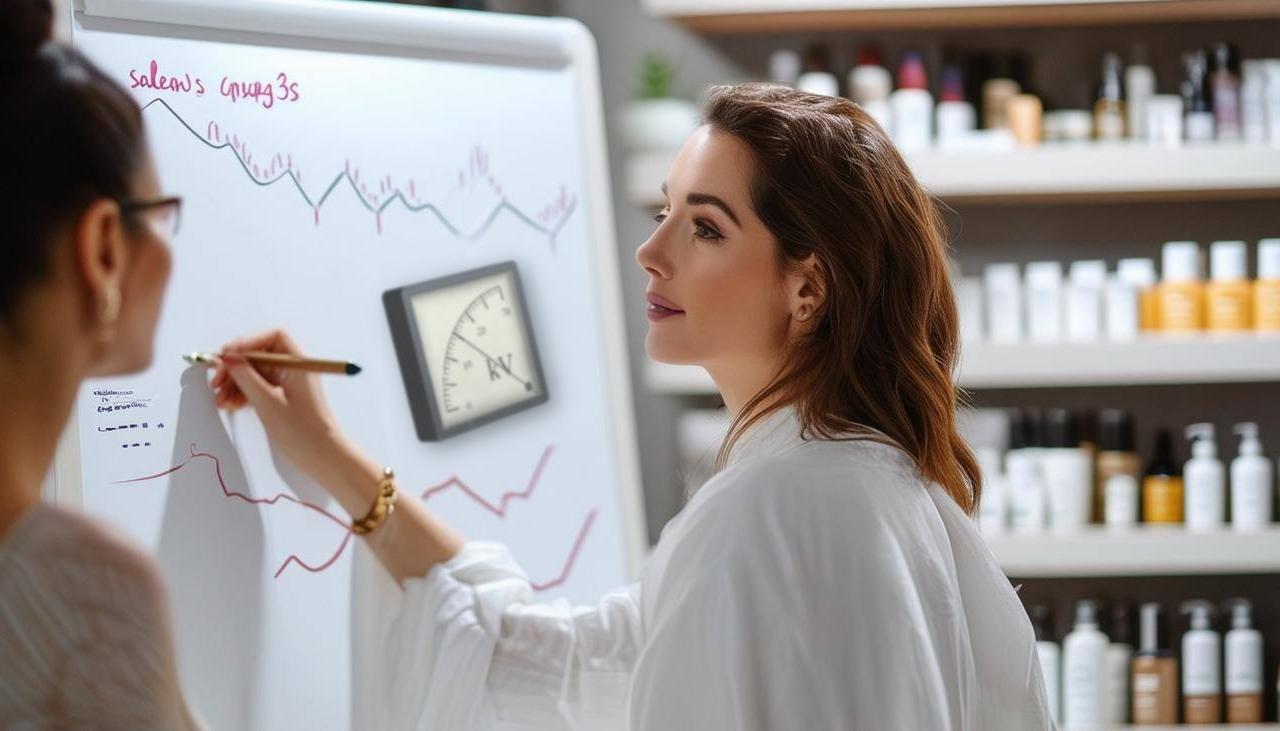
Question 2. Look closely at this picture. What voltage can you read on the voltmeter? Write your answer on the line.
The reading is 15 kV
